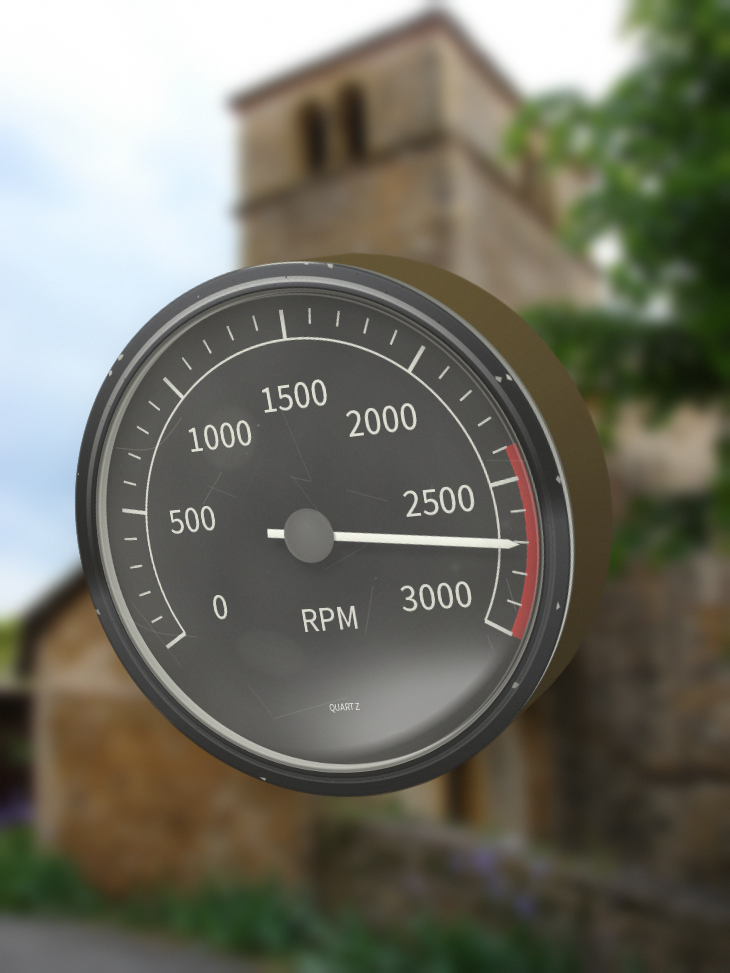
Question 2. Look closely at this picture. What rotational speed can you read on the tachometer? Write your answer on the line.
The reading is 2700 rpm
